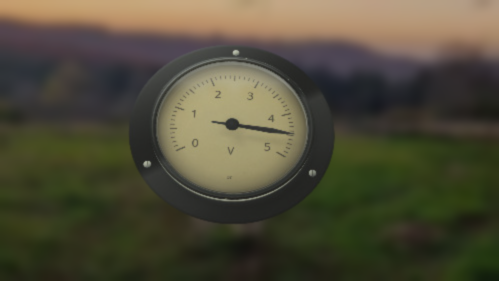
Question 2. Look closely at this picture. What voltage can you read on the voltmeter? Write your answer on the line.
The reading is 4.5 V
